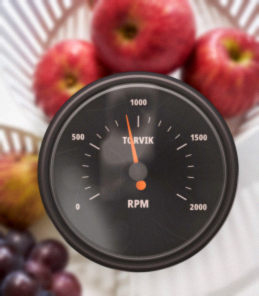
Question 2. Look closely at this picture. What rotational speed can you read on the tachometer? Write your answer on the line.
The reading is 900 rpm
